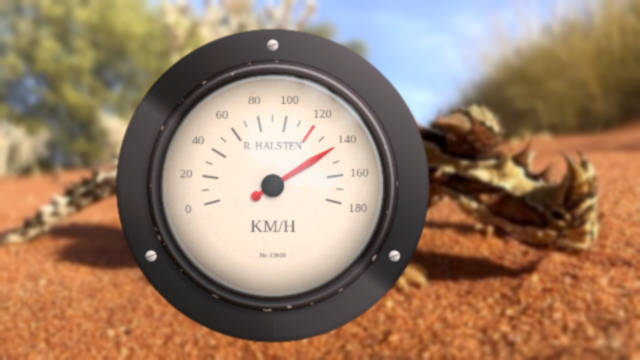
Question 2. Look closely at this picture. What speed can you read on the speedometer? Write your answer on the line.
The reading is 140 km/h
